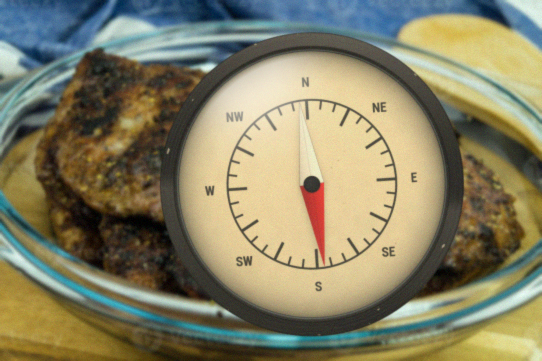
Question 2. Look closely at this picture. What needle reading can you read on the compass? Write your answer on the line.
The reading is 175 °
